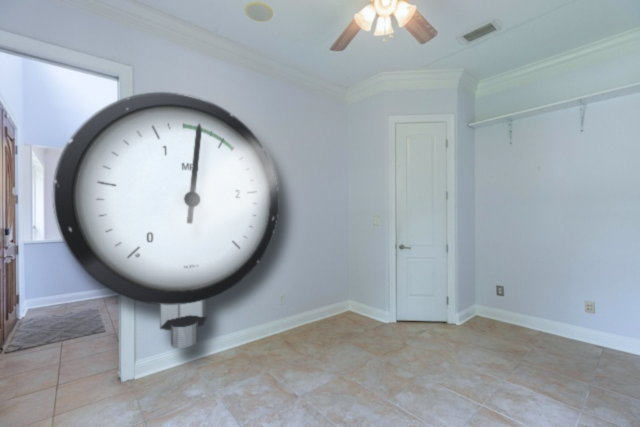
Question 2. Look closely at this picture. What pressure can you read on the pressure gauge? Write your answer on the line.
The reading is 1.3 MPa
